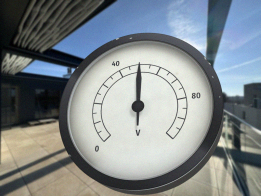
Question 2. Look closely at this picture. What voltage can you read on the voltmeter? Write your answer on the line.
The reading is 50 V
